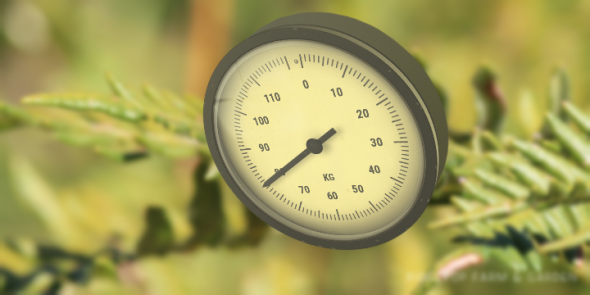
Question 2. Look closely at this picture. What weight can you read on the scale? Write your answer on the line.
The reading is 80 kg
